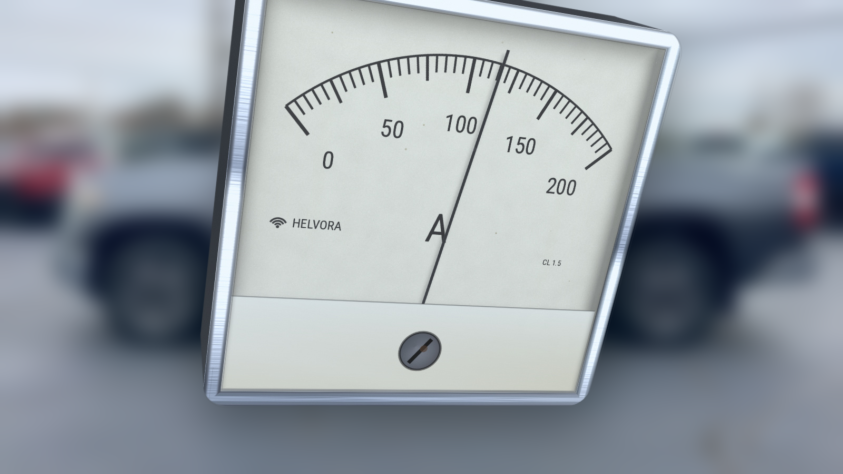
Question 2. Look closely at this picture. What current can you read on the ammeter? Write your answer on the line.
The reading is 115 A
